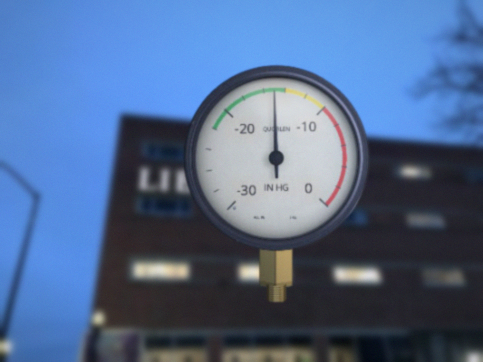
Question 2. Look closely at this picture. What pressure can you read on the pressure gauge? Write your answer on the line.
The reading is -15 inHg
